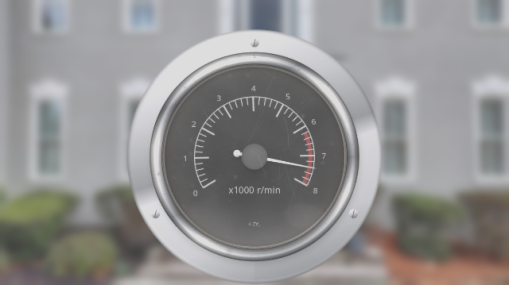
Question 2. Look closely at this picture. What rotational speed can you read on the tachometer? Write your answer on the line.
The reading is 7400 rpm
